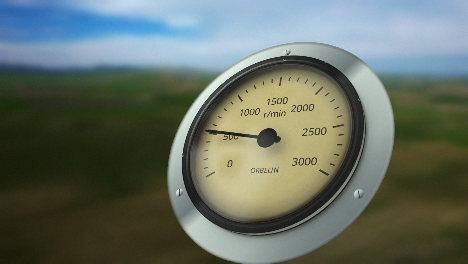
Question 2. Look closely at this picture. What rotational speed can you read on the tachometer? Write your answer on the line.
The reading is 500 rpm
